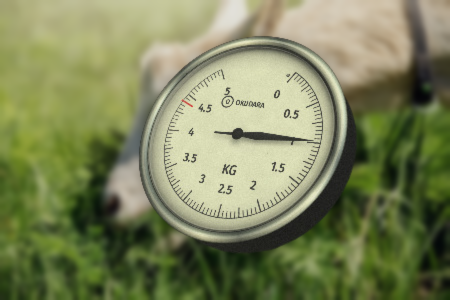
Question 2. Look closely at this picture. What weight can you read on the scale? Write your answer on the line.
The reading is 1 kg
